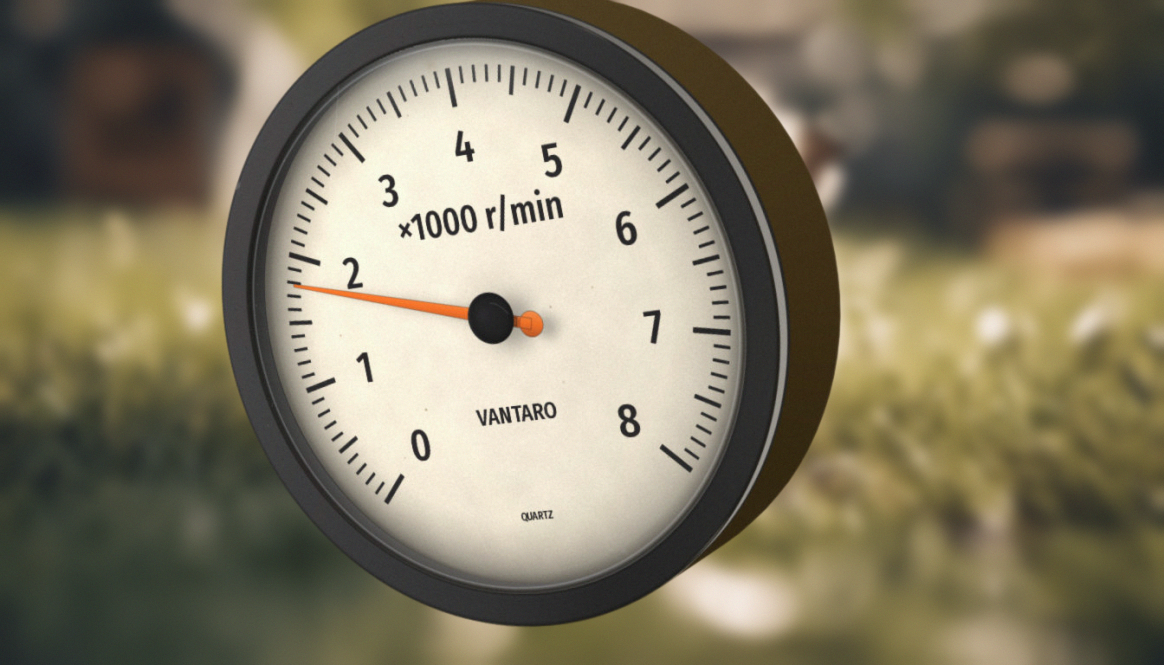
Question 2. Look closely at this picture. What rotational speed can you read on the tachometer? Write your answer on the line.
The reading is 1800 rpm
